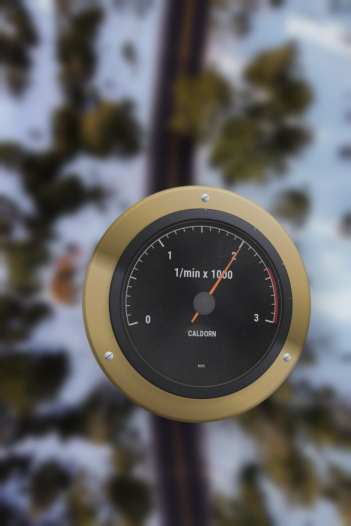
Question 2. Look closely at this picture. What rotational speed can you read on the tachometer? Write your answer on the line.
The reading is 2000 rpm
